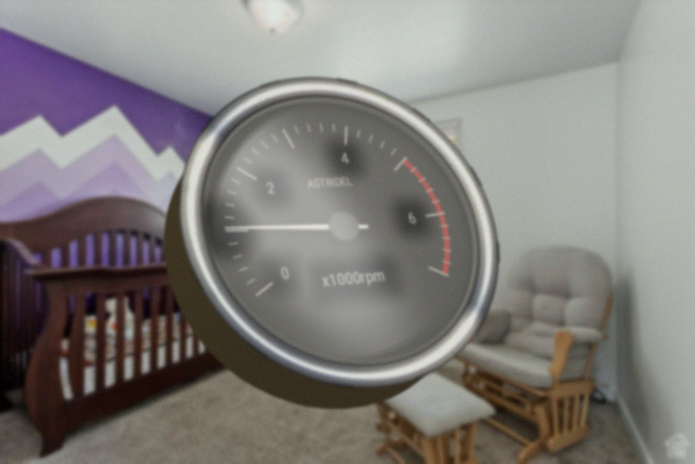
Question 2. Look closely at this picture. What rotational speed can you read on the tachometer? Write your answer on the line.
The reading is 1000 rpm
